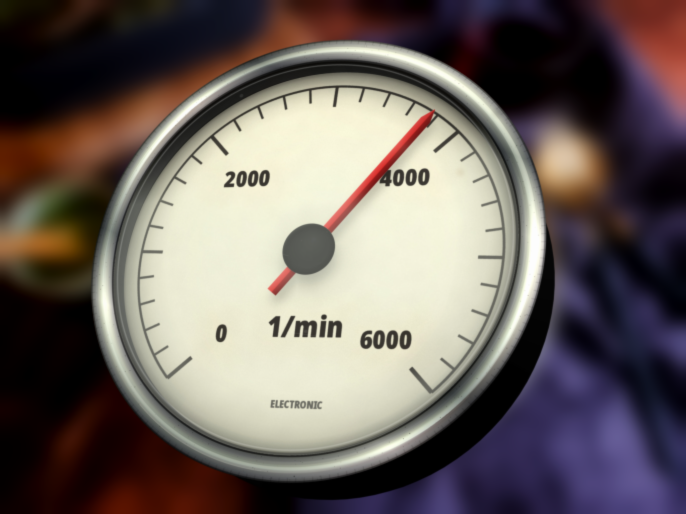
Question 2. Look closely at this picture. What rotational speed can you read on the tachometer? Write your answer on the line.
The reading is 3800 rpm
